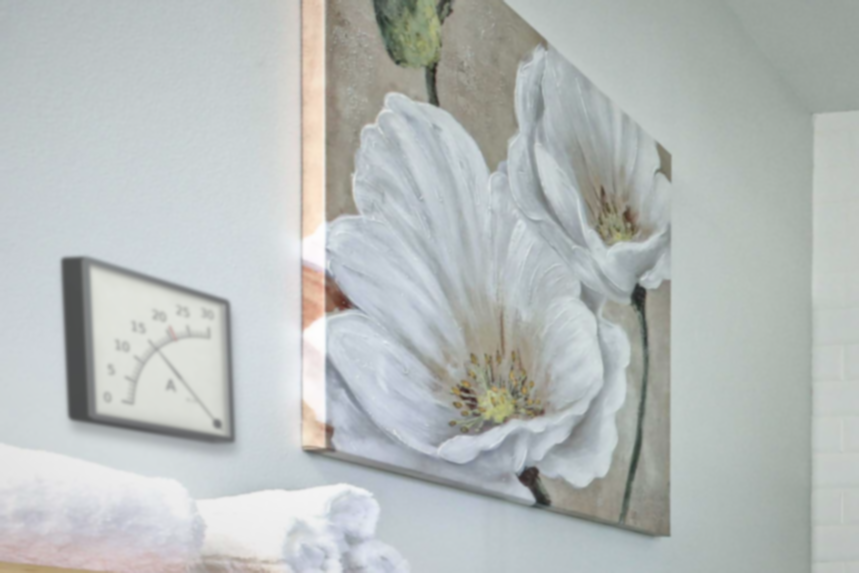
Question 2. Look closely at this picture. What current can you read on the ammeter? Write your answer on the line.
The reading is 15 A
